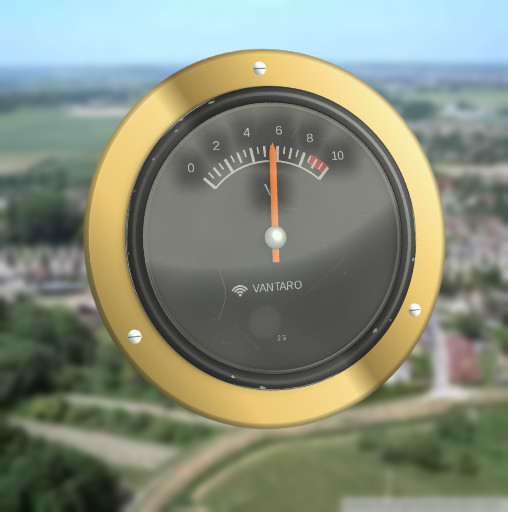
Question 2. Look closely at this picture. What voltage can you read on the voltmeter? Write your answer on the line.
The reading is 5.5 V
